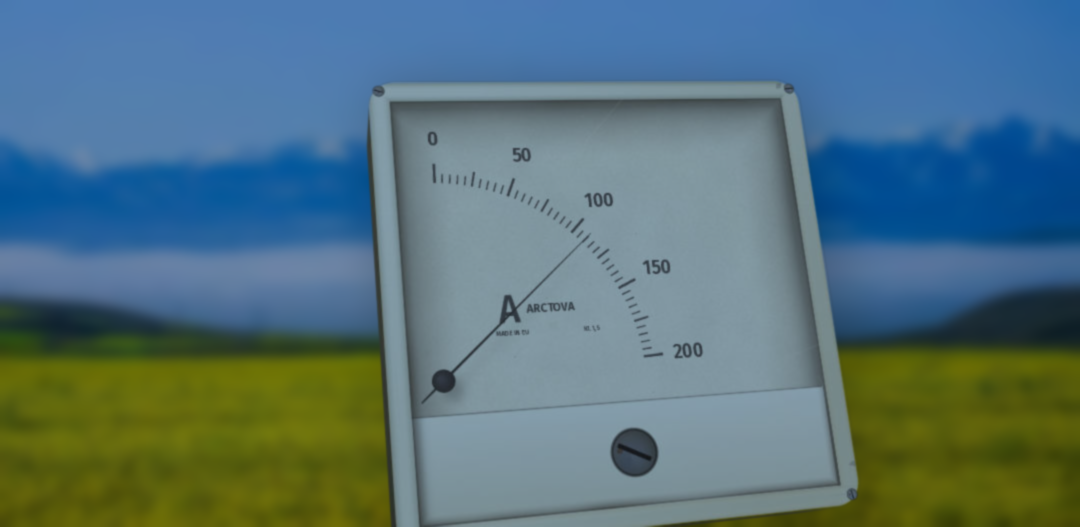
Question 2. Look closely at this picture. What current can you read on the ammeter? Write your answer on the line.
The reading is 110 A
